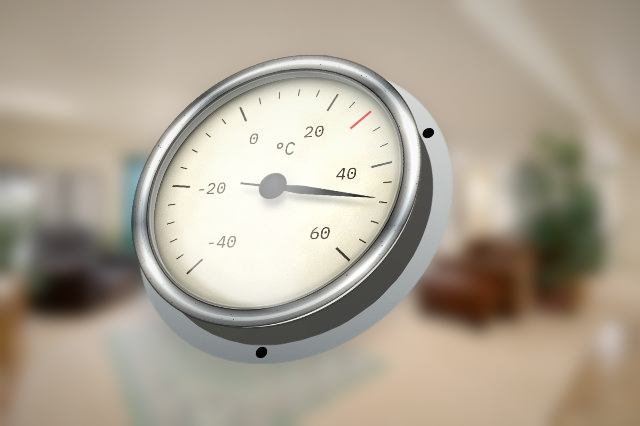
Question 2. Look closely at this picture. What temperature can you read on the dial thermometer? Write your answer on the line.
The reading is 48 °C
